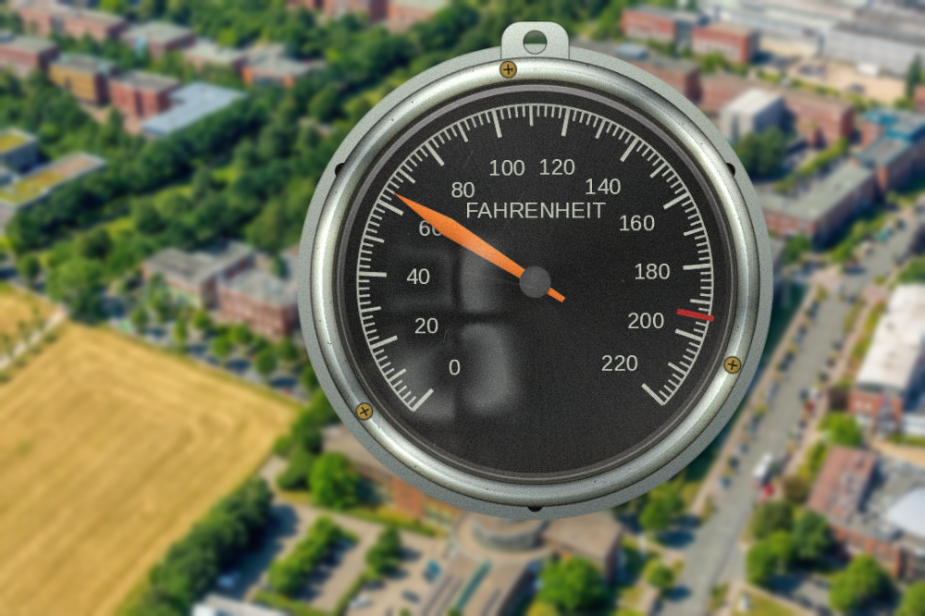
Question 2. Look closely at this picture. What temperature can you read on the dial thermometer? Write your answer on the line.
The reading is 64 °F
